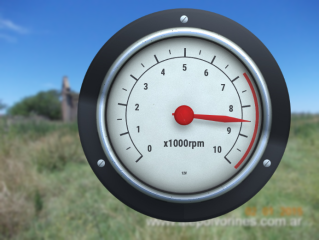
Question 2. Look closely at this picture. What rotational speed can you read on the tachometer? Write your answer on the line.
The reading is 8500 rpm
